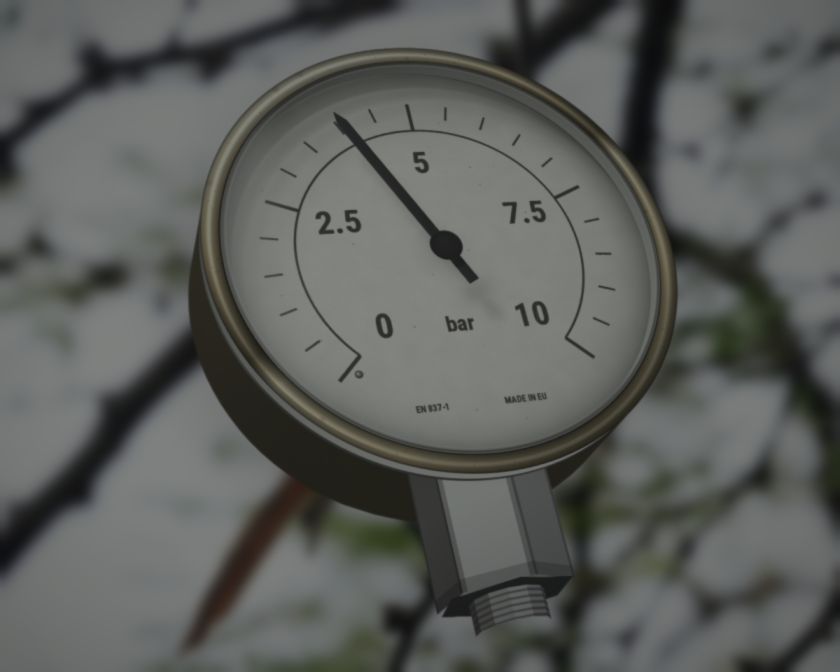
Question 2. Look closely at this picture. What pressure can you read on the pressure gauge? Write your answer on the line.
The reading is 4 bar
